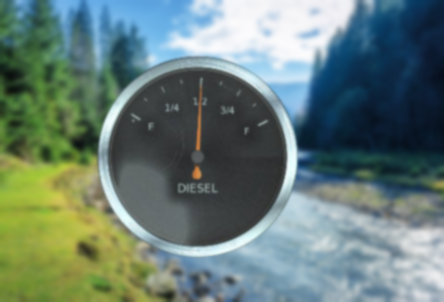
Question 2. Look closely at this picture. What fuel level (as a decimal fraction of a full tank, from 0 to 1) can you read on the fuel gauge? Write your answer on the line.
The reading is 0.5
